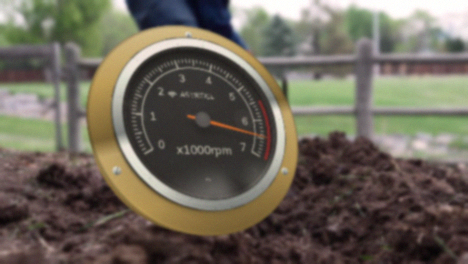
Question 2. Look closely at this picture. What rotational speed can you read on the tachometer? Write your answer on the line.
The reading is 6500 rpm
